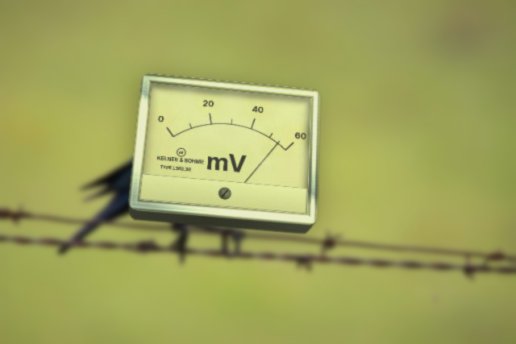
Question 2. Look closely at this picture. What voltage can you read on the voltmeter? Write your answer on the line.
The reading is 55 mV
